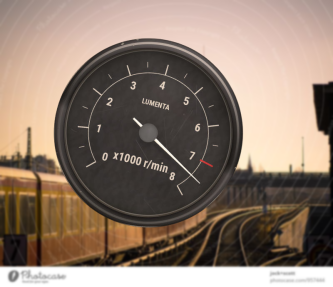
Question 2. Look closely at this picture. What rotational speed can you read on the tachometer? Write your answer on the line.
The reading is 7500 rpm
